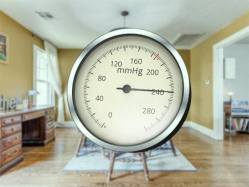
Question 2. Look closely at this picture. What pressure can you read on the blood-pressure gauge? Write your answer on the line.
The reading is 240 mmHg
